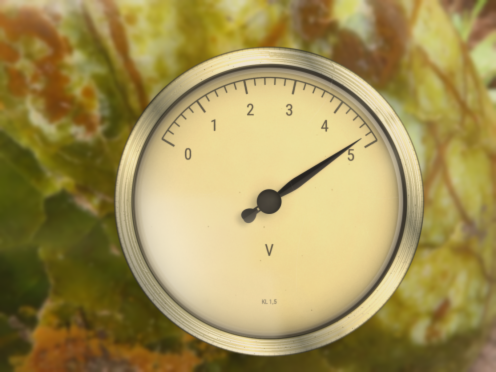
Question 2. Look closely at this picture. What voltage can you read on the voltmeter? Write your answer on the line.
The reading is 4.8 V
